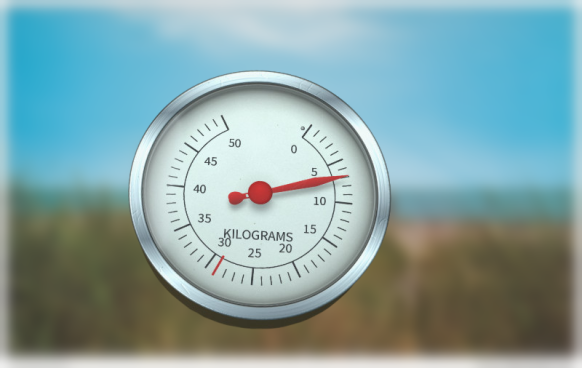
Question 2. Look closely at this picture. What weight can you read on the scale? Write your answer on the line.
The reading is 7 kg
